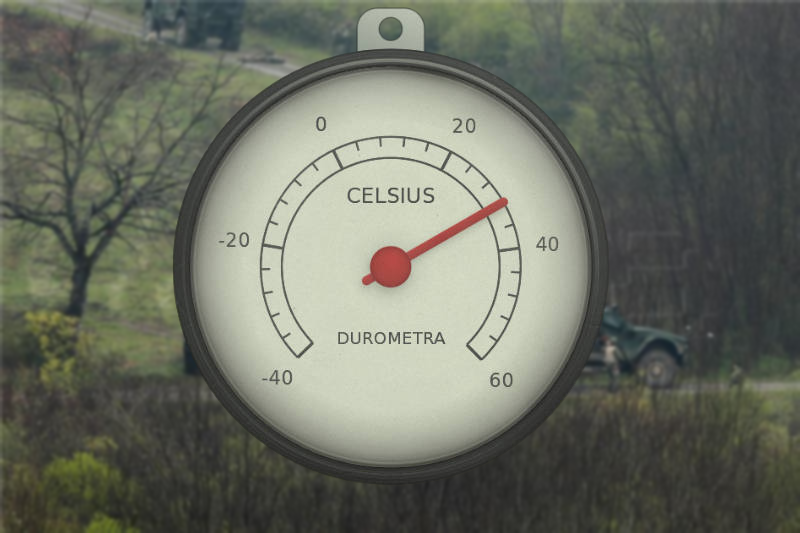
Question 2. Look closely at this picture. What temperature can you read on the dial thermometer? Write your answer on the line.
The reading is 32 °C
